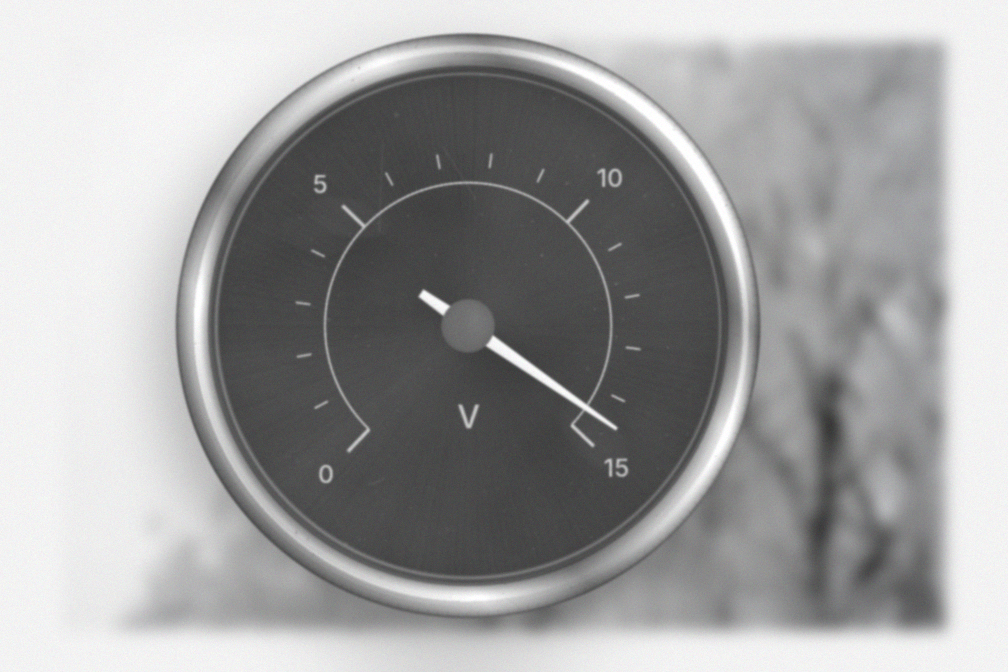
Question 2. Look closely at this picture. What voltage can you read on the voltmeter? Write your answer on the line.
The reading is 14.5 V
